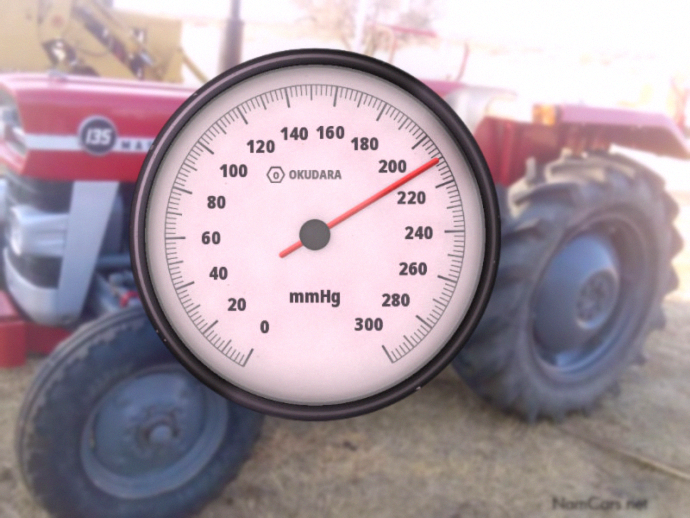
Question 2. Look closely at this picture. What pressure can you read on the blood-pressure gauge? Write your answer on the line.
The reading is 210 mmHg
